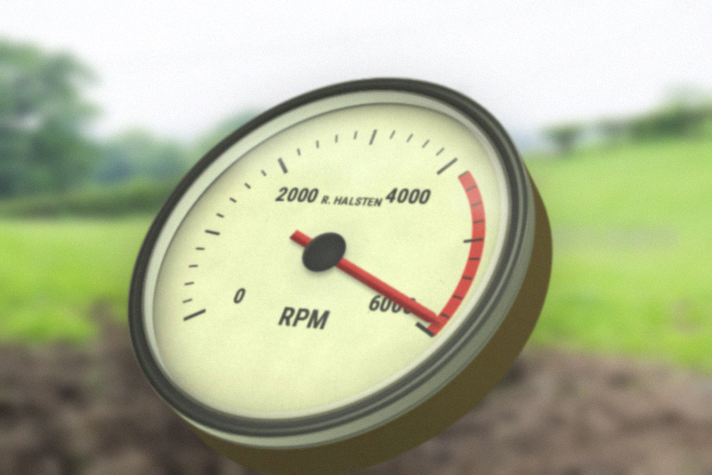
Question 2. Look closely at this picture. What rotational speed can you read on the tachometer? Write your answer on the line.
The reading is 5900 rpm
